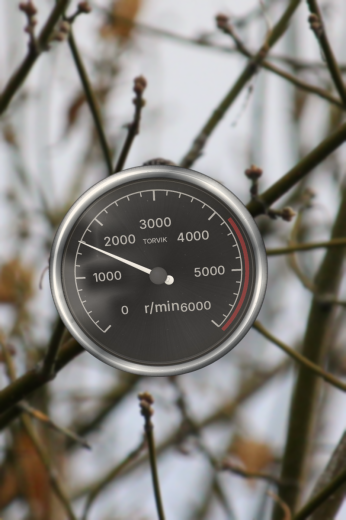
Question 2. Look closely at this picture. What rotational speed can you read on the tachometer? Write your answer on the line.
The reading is 1600 rpm
